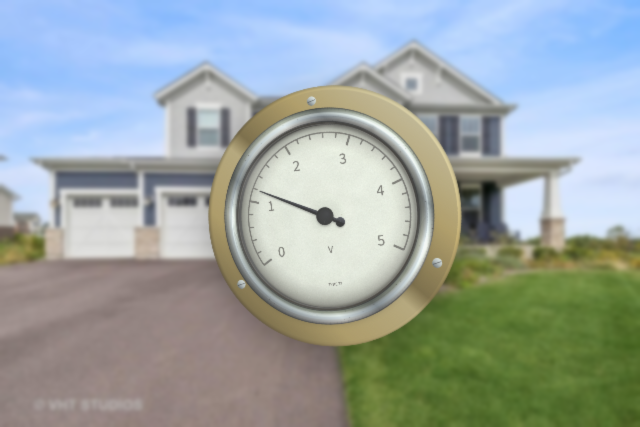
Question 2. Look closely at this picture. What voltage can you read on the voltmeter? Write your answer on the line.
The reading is 1.2 V
